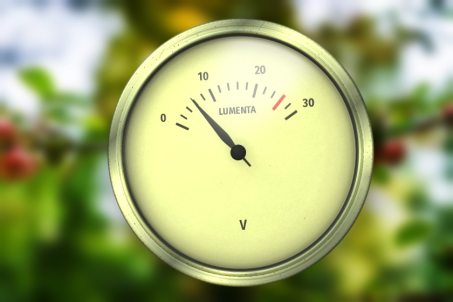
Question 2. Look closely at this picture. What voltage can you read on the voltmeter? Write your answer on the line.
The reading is 6 V
